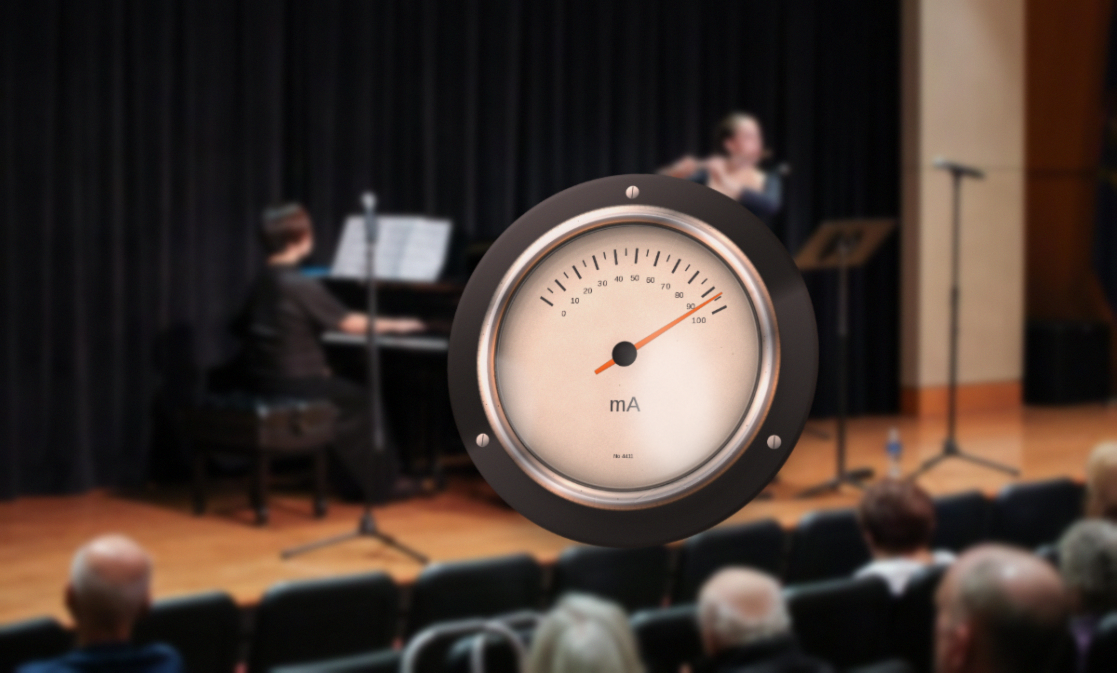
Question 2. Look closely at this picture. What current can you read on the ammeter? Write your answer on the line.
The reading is 95 mA
